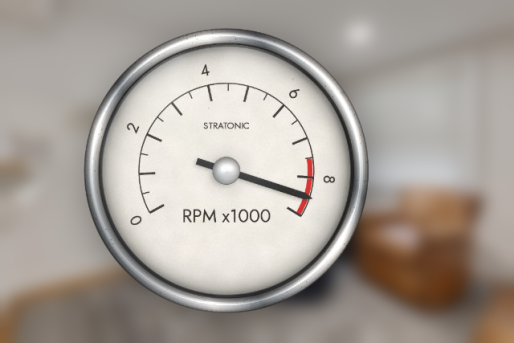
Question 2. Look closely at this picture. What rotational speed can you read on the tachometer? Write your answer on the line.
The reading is 8500 rpm
